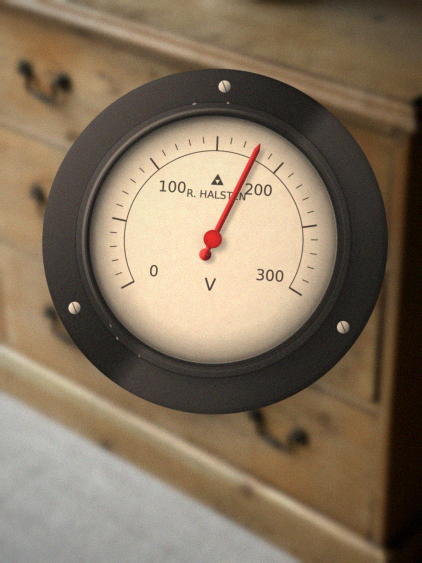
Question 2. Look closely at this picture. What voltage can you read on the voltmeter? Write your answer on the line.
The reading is 180 V
